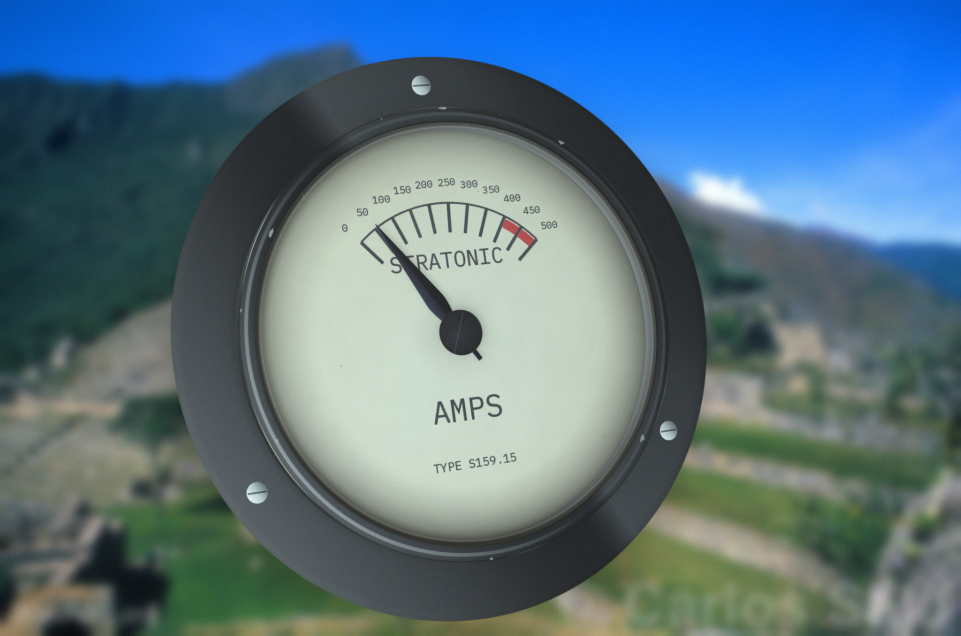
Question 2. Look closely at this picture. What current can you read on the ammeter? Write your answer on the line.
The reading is 50 A
